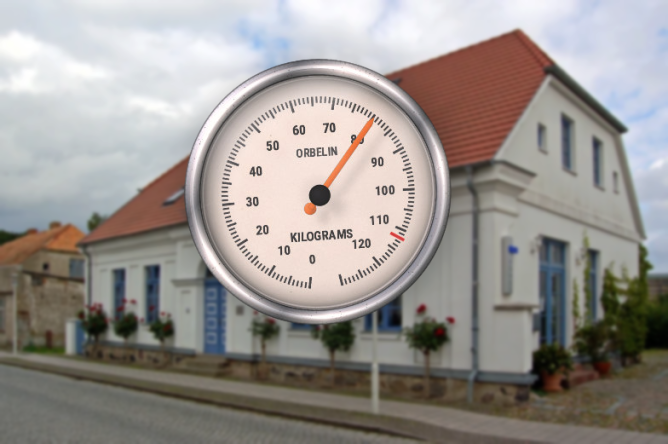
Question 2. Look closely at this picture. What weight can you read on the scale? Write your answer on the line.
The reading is 80 kg
